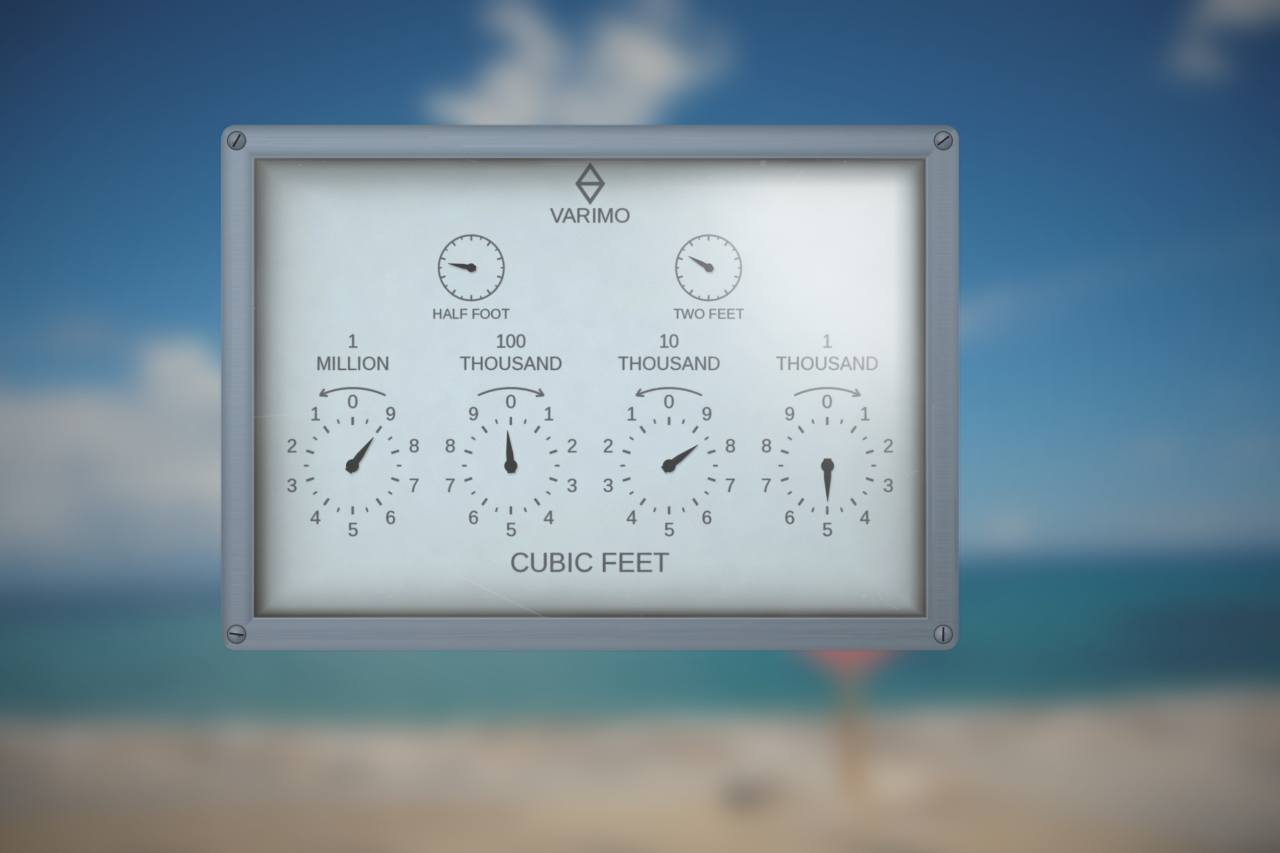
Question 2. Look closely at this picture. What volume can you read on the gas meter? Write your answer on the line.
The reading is 898500 ft³
